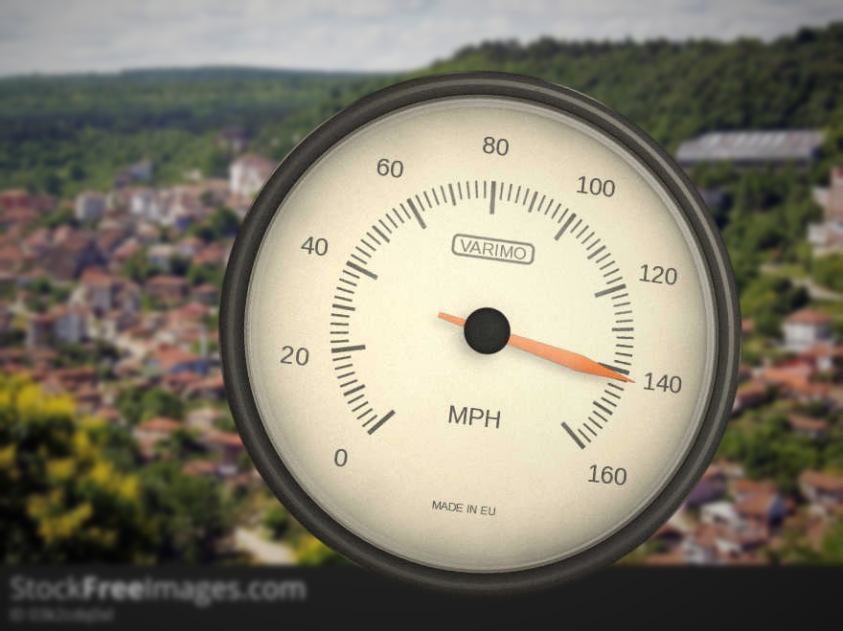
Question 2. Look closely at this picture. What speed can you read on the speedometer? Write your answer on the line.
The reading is 142 mph
